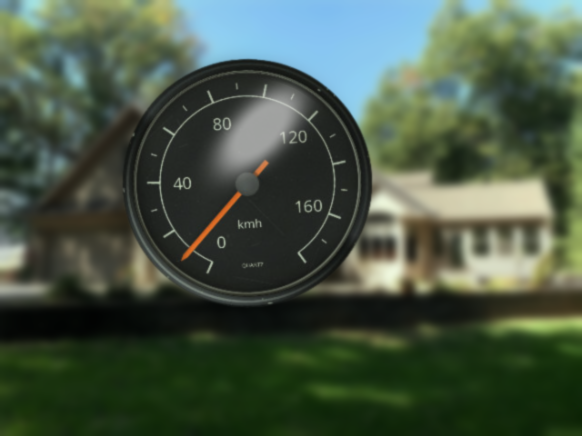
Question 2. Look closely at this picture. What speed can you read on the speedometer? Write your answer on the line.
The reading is 10 km/h
